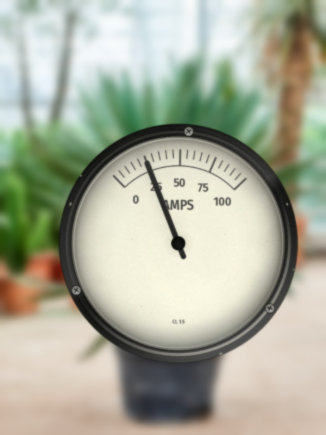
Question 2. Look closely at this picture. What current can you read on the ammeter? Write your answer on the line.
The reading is 25 A
